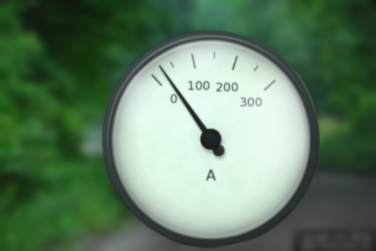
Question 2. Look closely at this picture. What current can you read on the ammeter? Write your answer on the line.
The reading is 25 A
